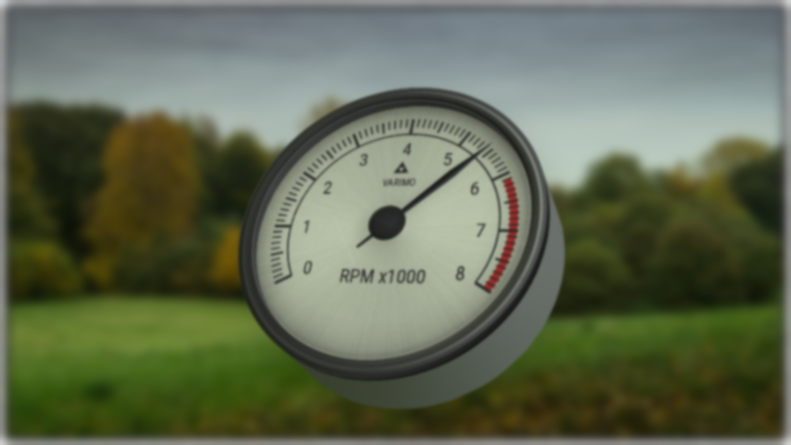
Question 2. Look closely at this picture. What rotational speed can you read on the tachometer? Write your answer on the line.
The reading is 5500 rpm
